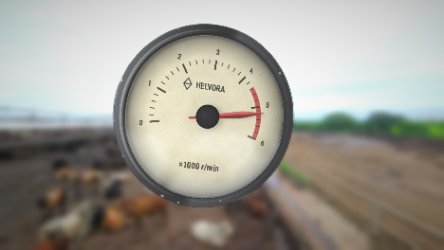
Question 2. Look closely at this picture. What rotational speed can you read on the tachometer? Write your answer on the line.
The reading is 5200 rpm
